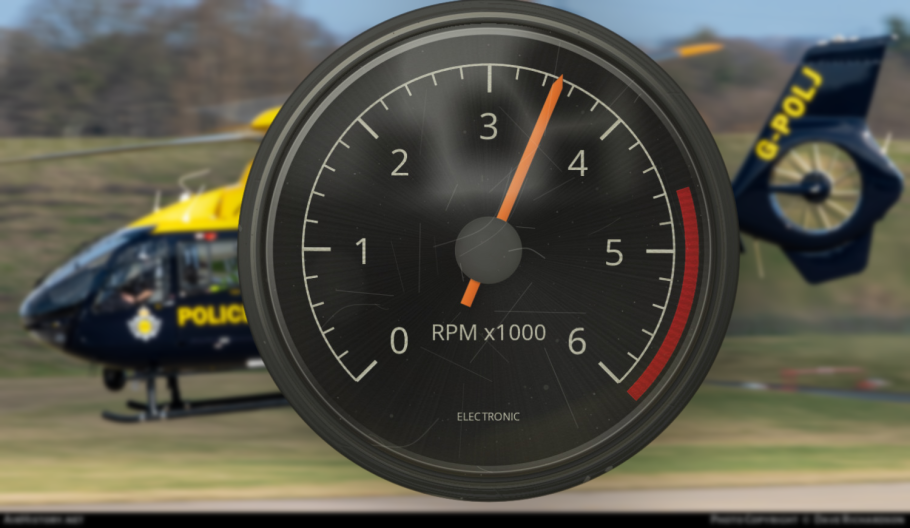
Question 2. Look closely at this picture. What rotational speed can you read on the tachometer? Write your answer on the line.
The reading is 3500 rpm
